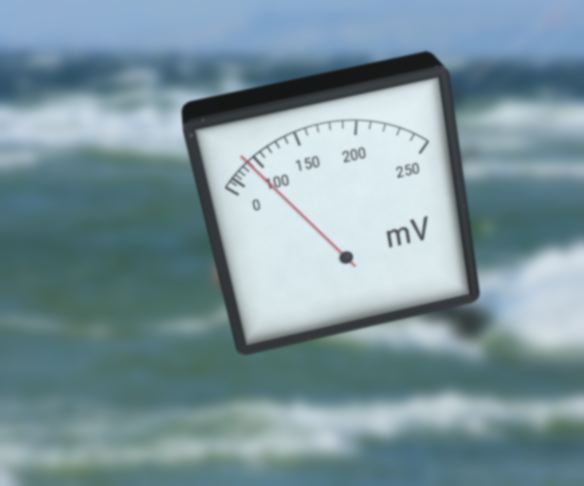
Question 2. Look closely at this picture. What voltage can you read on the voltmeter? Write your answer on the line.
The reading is 90 mV
